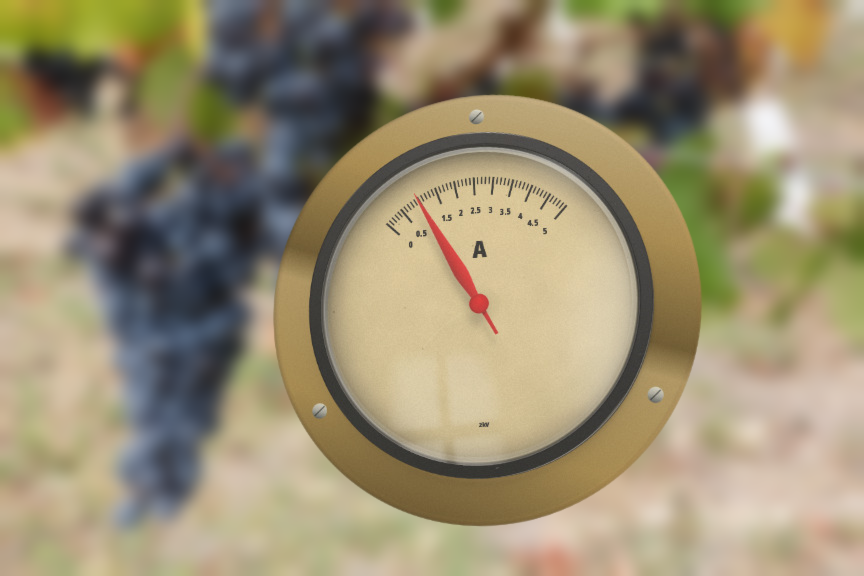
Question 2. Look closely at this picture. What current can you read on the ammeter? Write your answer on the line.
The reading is 1 A
